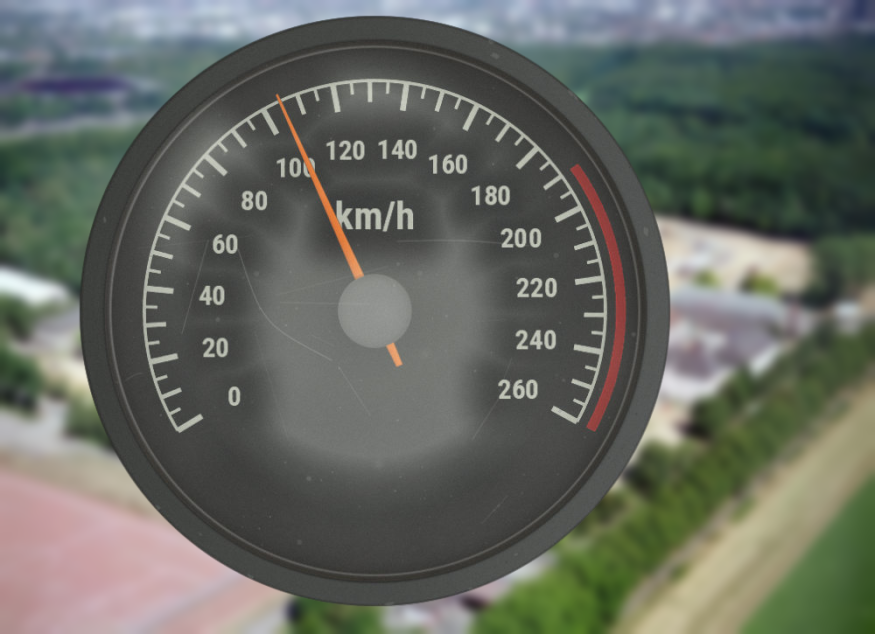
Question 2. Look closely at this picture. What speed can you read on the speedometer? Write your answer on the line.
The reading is 105 km/h
